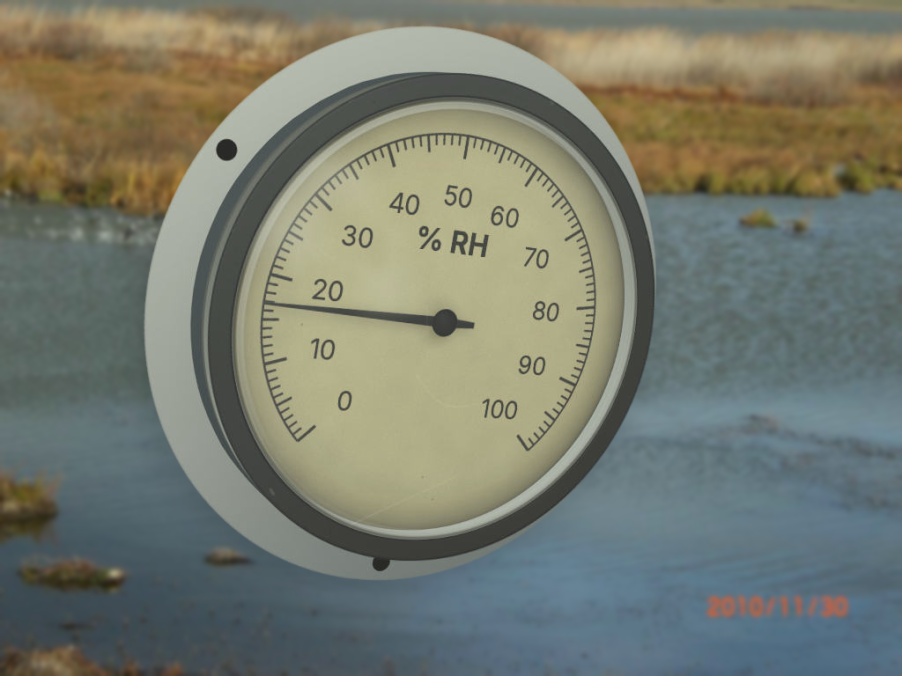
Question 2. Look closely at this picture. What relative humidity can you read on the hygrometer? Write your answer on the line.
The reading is 17 %
